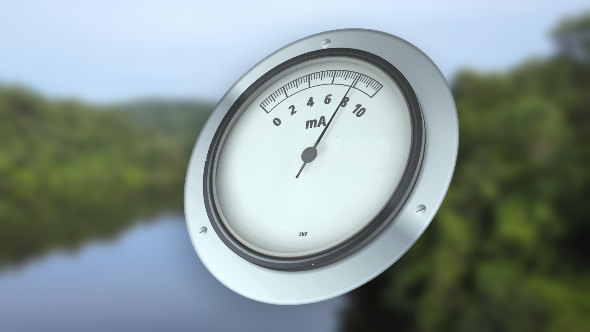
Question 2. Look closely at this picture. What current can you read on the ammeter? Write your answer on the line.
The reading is 8 mA
